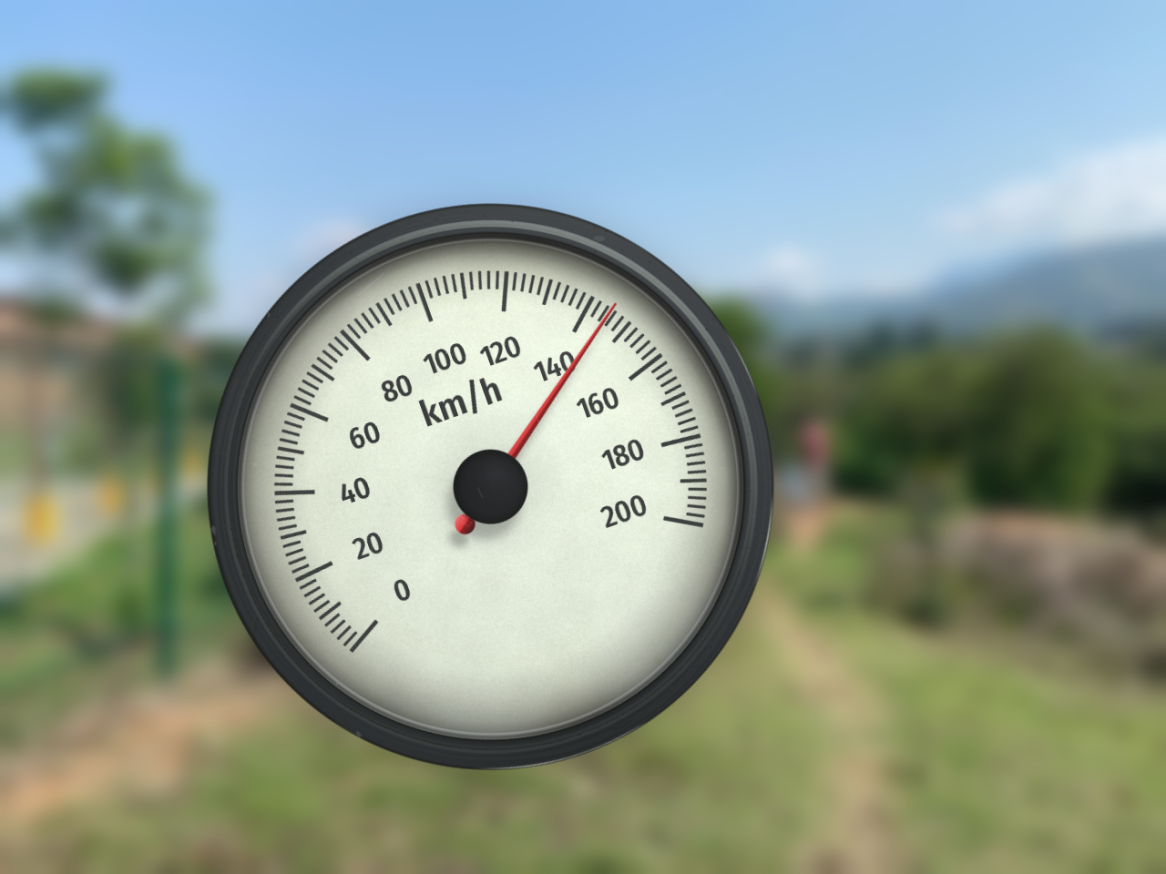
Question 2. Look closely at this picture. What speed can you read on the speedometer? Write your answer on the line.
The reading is 145 km/h
